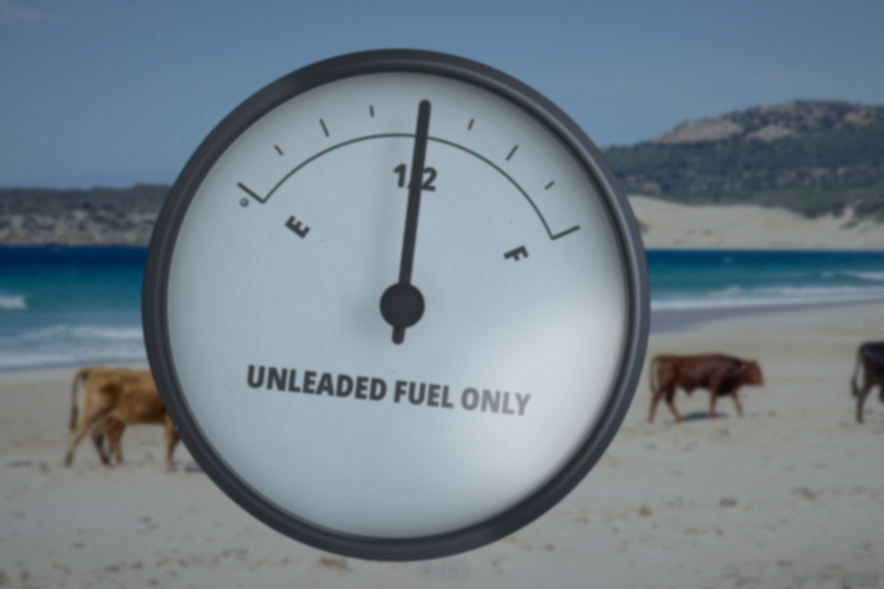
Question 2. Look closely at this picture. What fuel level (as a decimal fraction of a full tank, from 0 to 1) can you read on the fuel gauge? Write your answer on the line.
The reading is 0.5
